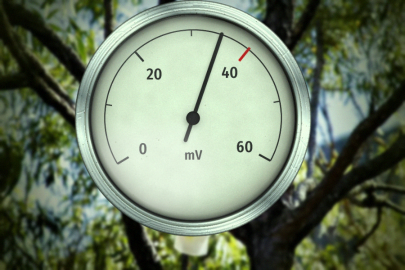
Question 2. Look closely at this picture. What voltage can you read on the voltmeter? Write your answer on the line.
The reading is 35 mV
